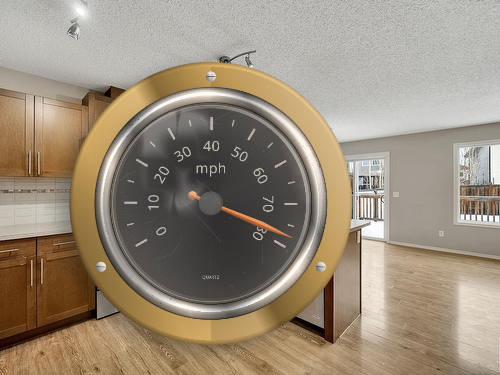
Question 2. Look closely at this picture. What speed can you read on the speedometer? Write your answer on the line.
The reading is 77.5 mph
